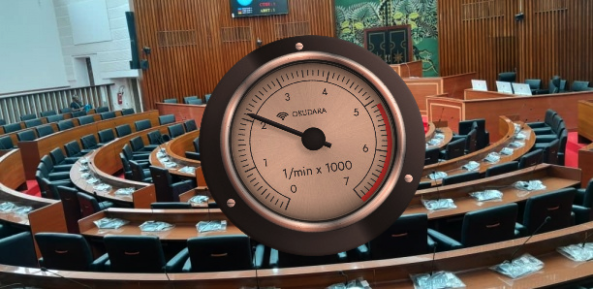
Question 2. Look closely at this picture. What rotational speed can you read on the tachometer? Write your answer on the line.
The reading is 2100 rpm
